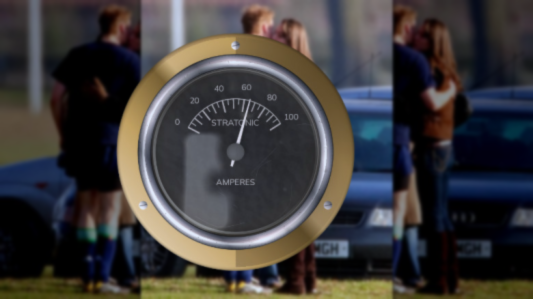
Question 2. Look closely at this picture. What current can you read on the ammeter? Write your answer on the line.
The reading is 65 A
